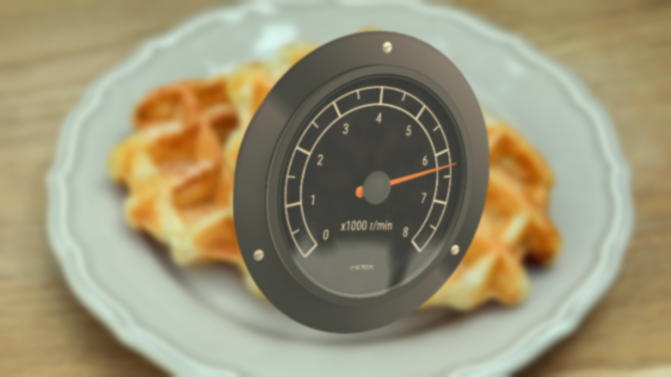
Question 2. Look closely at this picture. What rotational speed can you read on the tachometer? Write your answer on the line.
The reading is 6250 rpm
